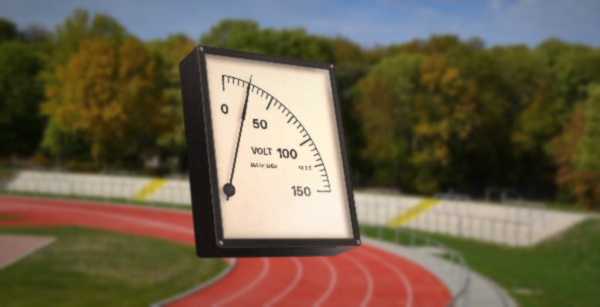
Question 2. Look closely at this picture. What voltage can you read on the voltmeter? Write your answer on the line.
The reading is 25 V
